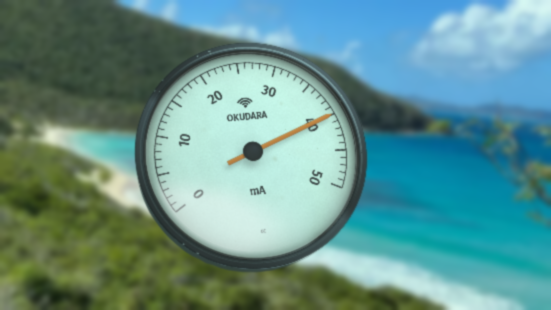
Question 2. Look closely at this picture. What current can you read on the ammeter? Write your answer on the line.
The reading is 40 mA
